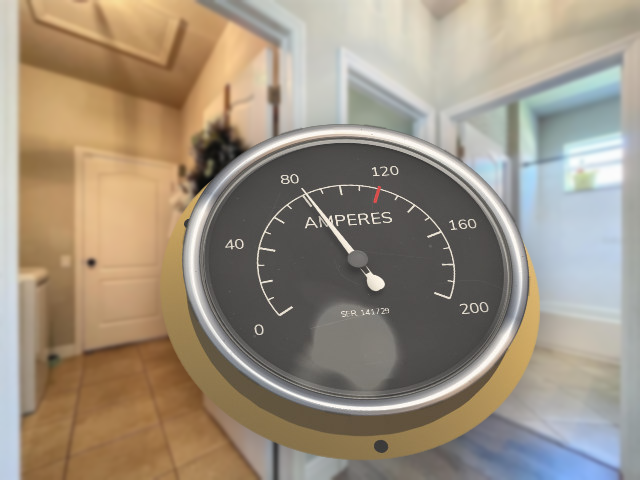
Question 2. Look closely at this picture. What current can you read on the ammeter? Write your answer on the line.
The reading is 80 A
